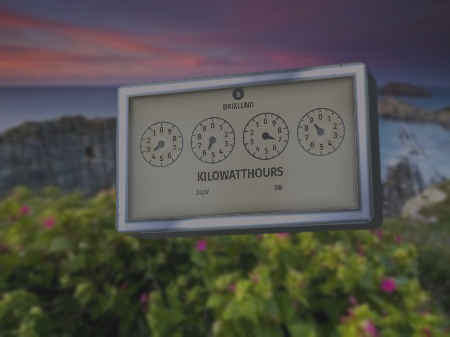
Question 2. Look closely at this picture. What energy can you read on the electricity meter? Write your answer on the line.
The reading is 3569 kWh
